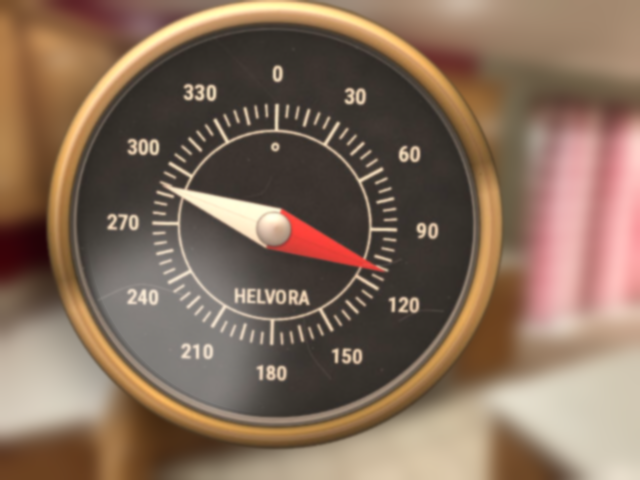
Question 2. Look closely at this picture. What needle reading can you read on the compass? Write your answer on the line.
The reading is 110 °
